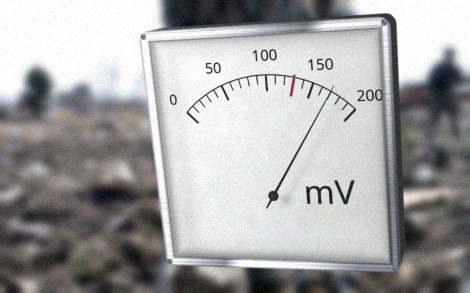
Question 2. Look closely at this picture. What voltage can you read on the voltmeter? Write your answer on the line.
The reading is 170 mV
